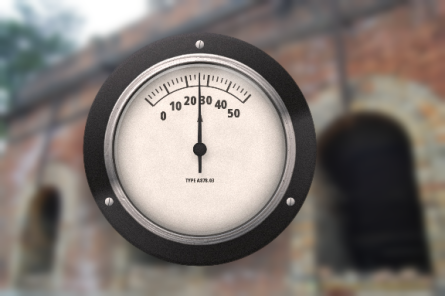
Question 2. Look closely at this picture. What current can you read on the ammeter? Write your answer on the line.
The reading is 26 A
